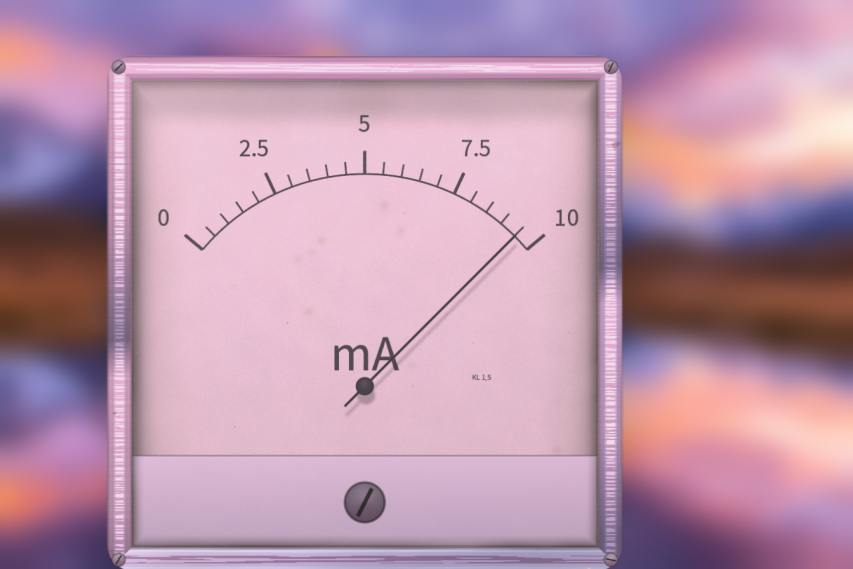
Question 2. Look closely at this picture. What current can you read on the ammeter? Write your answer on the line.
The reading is 9.5 mA
